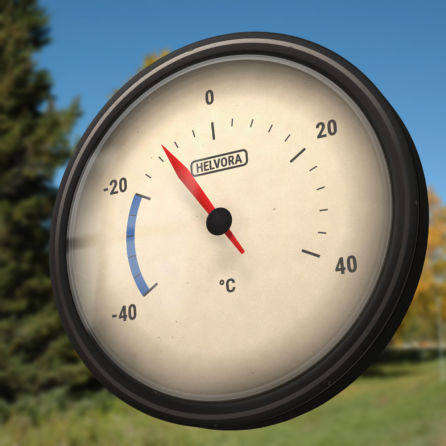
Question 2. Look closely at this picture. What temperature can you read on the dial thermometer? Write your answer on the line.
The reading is -10 °C
